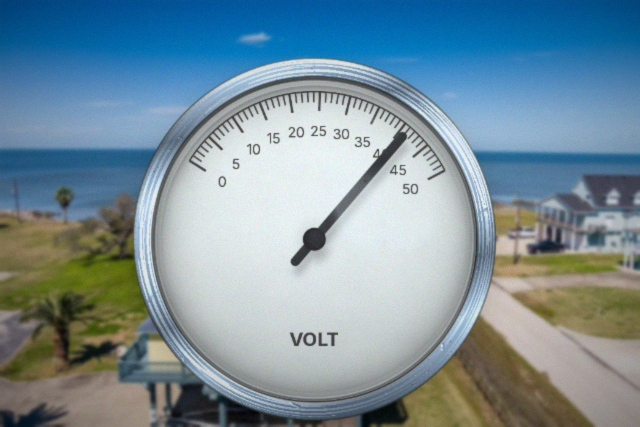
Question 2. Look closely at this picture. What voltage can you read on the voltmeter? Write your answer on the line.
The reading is 41 V
